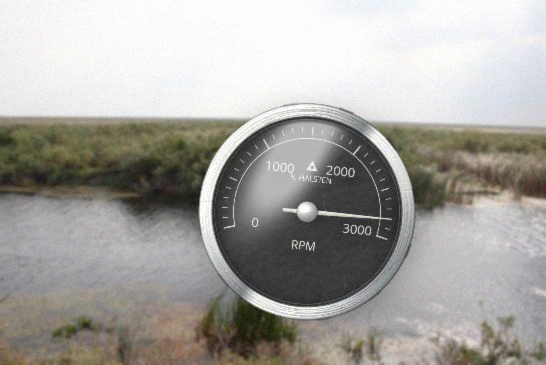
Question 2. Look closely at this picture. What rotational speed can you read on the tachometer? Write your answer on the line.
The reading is 2800 rpm
